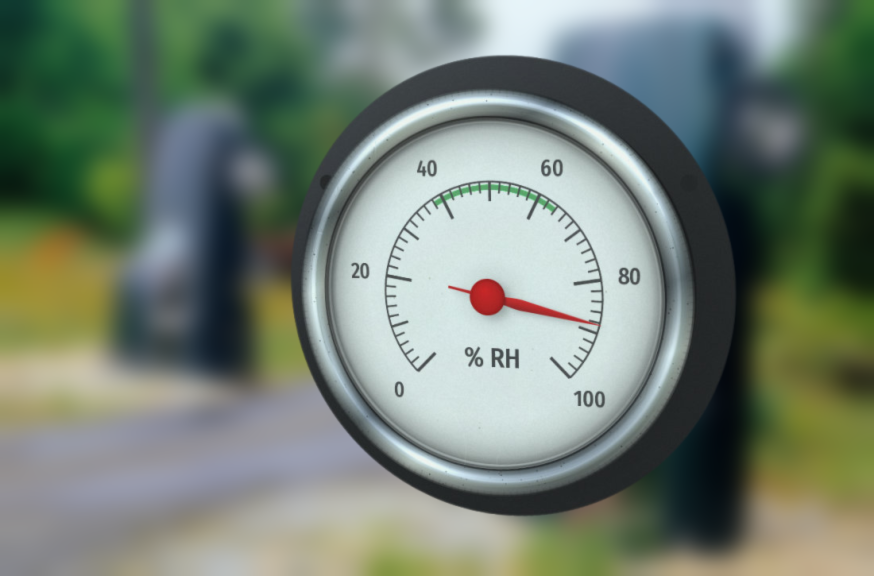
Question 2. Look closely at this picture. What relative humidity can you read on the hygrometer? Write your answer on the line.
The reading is 88 %
